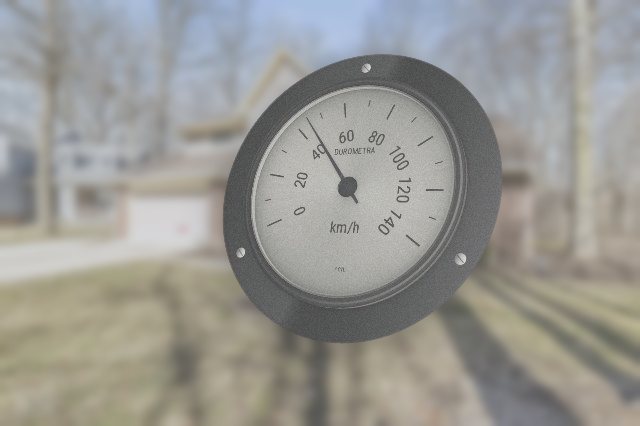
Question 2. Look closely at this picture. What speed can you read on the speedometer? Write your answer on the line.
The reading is 45 km/h
